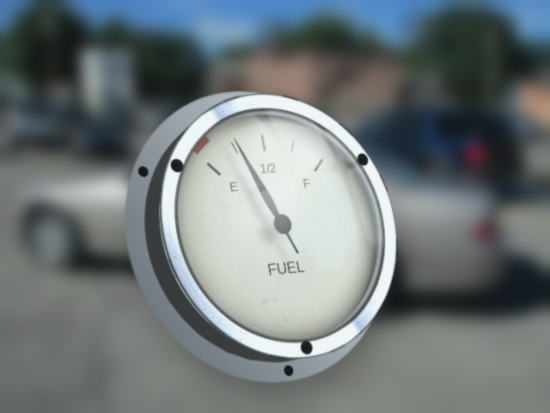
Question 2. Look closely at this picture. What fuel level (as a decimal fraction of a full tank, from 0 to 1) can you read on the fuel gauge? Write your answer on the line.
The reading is 0.25
